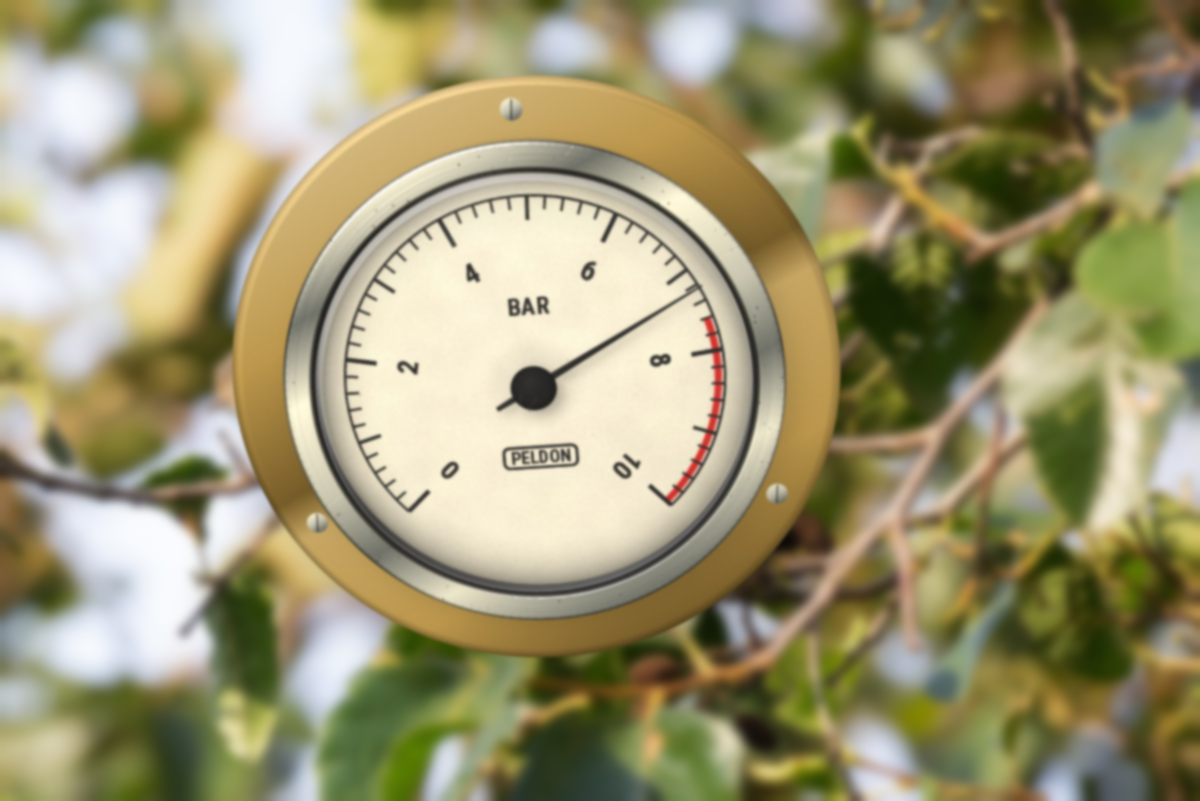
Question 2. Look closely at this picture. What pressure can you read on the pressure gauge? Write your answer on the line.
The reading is 7.2 bar
